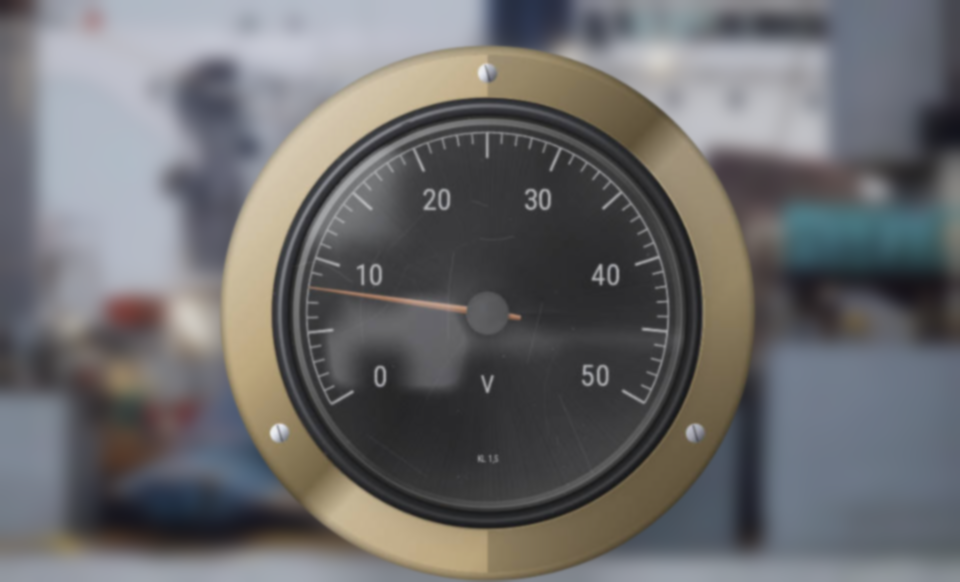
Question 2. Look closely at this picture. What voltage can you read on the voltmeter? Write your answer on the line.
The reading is 8 V
